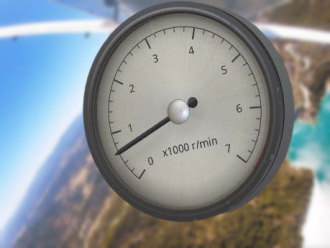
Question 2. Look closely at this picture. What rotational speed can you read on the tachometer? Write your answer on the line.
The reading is 600 rpm
